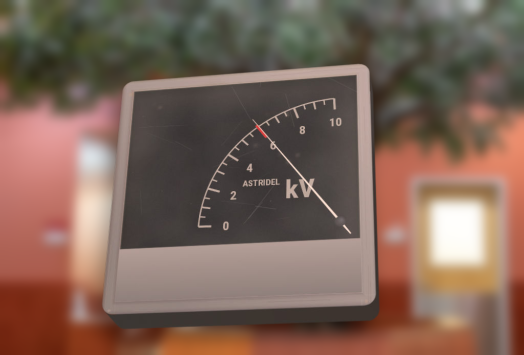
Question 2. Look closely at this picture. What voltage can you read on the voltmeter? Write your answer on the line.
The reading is 6 kV
